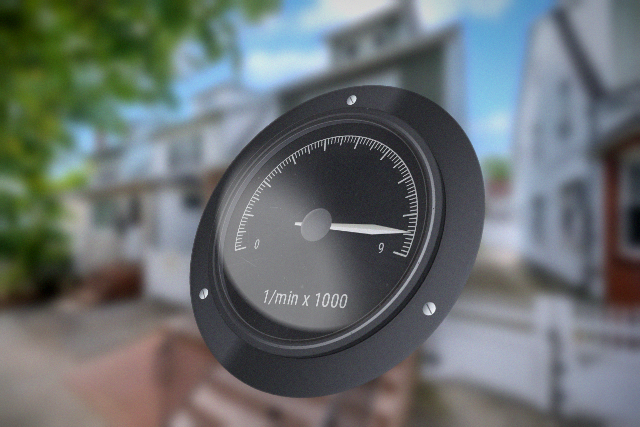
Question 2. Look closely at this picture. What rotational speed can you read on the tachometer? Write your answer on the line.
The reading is 8500 rpm
